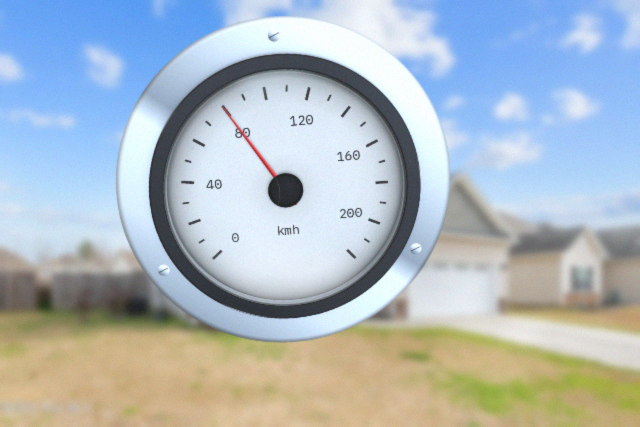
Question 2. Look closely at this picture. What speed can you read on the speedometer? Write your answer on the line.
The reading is 80 km/h
